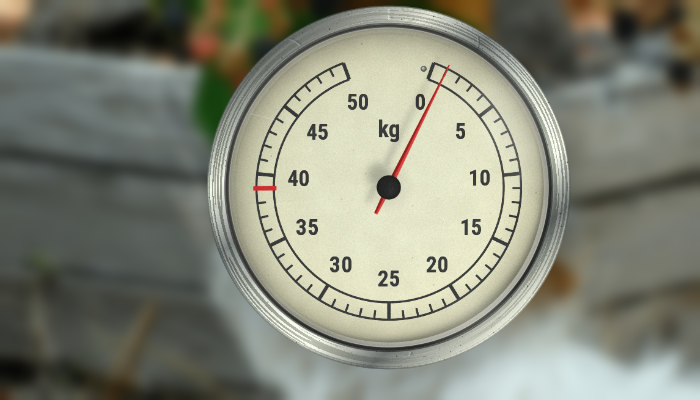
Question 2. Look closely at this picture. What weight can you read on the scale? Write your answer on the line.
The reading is 1 kg
